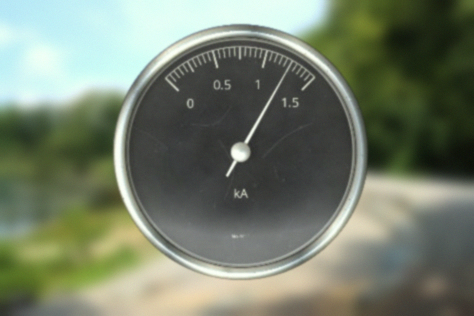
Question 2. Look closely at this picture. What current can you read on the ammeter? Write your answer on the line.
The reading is 1.25 kA
